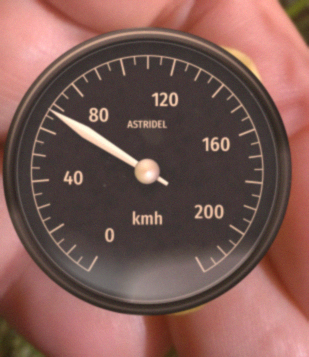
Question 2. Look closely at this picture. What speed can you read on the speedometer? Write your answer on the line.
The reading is 67.5 km/h
